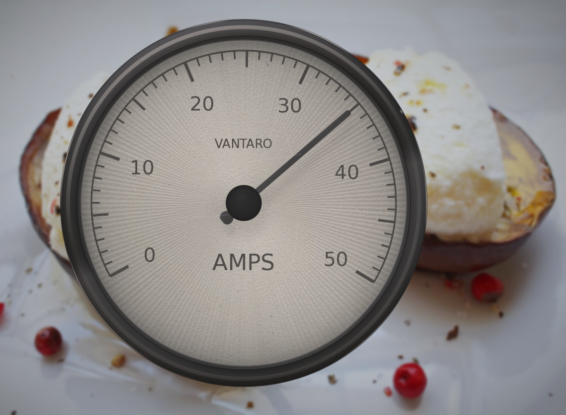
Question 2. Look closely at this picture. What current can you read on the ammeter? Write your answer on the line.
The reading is 35 A
